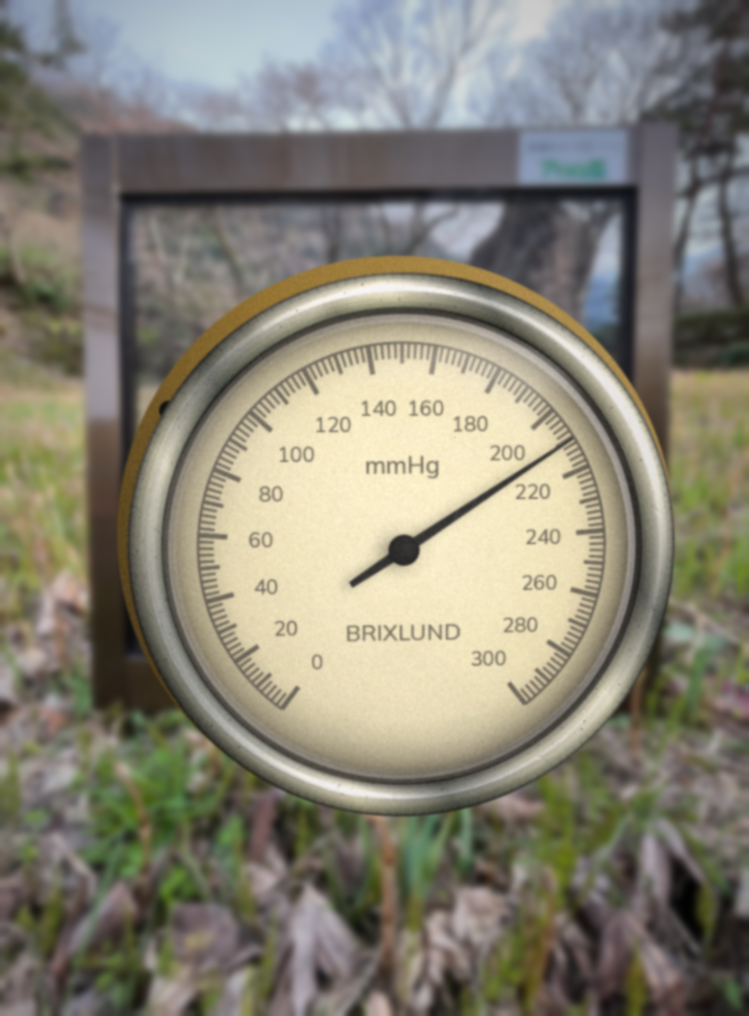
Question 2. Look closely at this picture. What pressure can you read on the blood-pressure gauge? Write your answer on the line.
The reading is 210 mmHg
